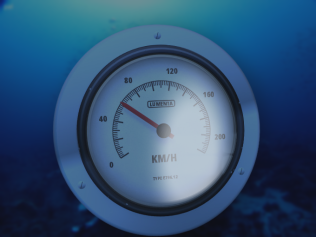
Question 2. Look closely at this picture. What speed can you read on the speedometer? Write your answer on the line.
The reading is 60 km/h
